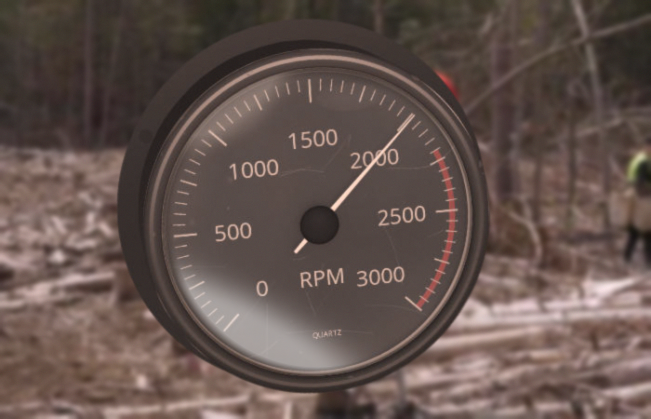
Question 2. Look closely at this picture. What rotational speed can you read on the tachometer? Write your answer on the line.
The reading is 2000 rpm
